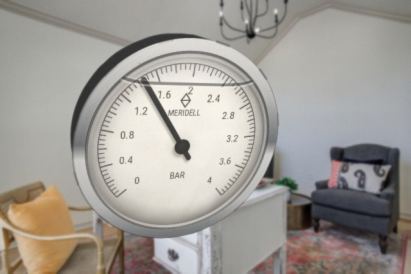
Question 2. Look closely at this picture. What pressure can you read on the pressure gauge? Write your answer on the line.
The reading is 1.45 bar
